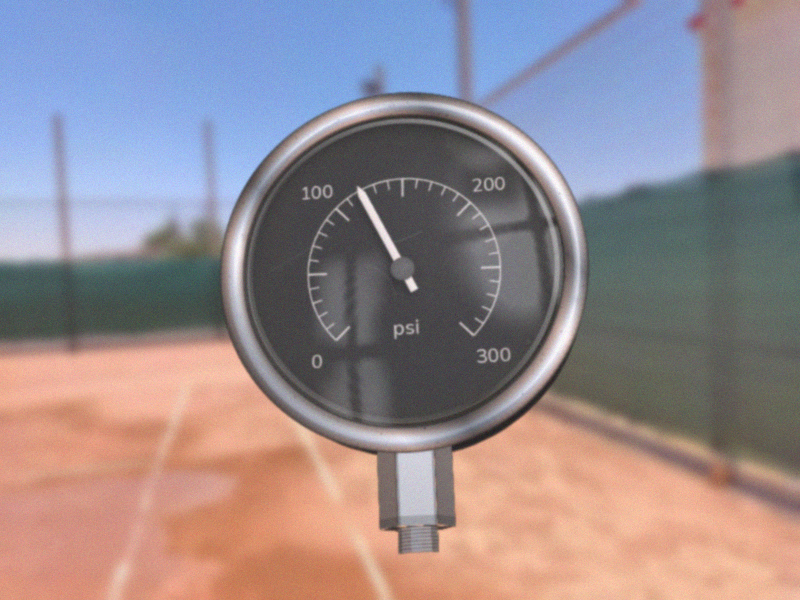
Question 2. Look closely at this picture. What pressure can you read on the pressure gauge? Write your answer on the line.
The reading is 120 psi
